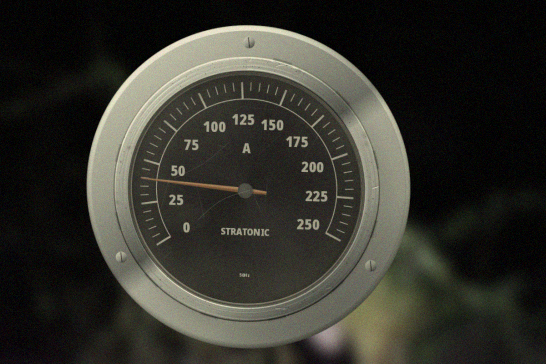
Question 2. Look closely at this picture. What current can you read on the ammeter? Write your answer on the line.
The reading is 40 A
